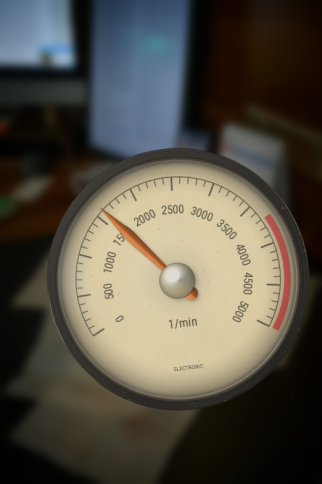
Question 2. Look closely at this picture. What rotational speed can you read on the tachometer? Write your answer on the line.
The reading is 1600 rpm
